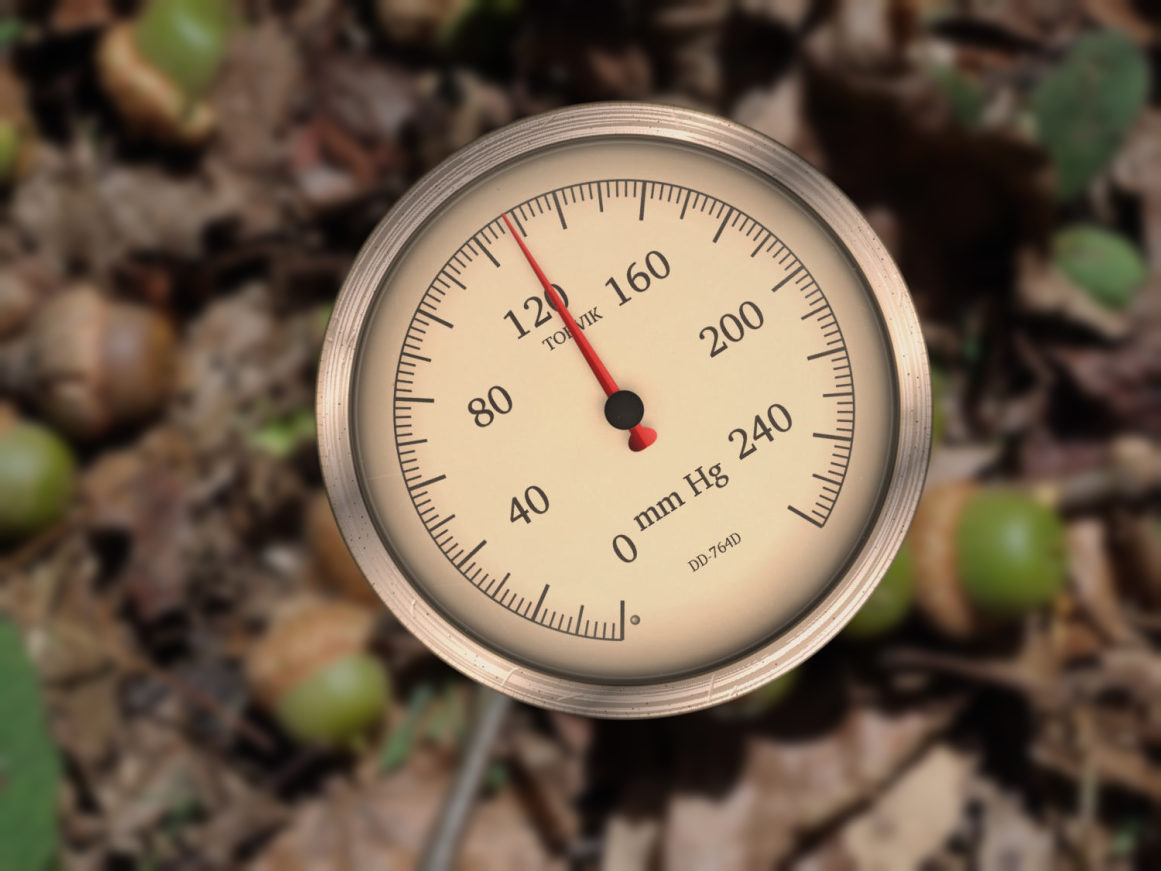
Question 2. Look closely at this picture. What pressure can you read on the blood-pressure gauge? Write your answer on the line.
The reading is 128 mmHg
